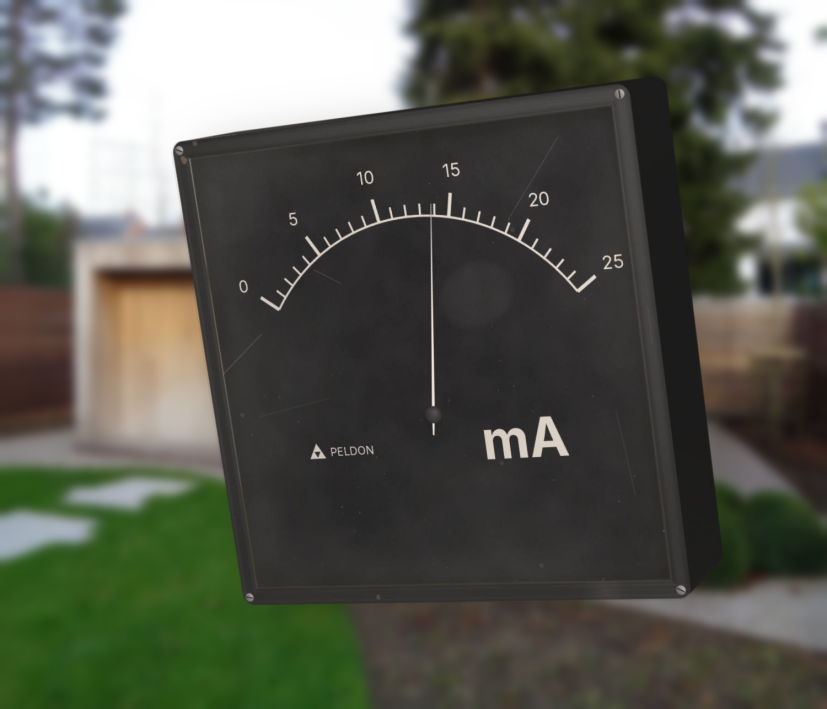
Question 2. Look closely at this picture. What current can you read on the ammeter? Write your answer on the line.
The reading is 14 mA
